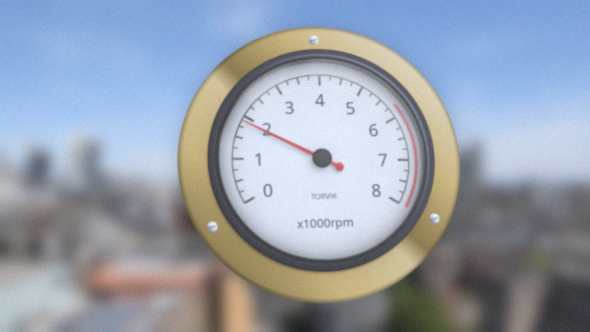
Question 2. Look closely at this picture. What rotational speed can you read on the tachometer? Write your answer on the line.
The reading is 1875 rpm
